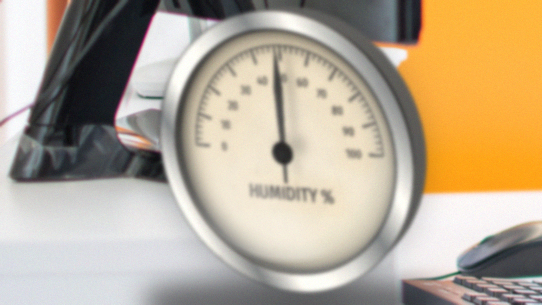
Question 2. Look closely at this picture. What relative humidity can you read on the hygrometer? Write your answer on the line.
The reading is 50 %
